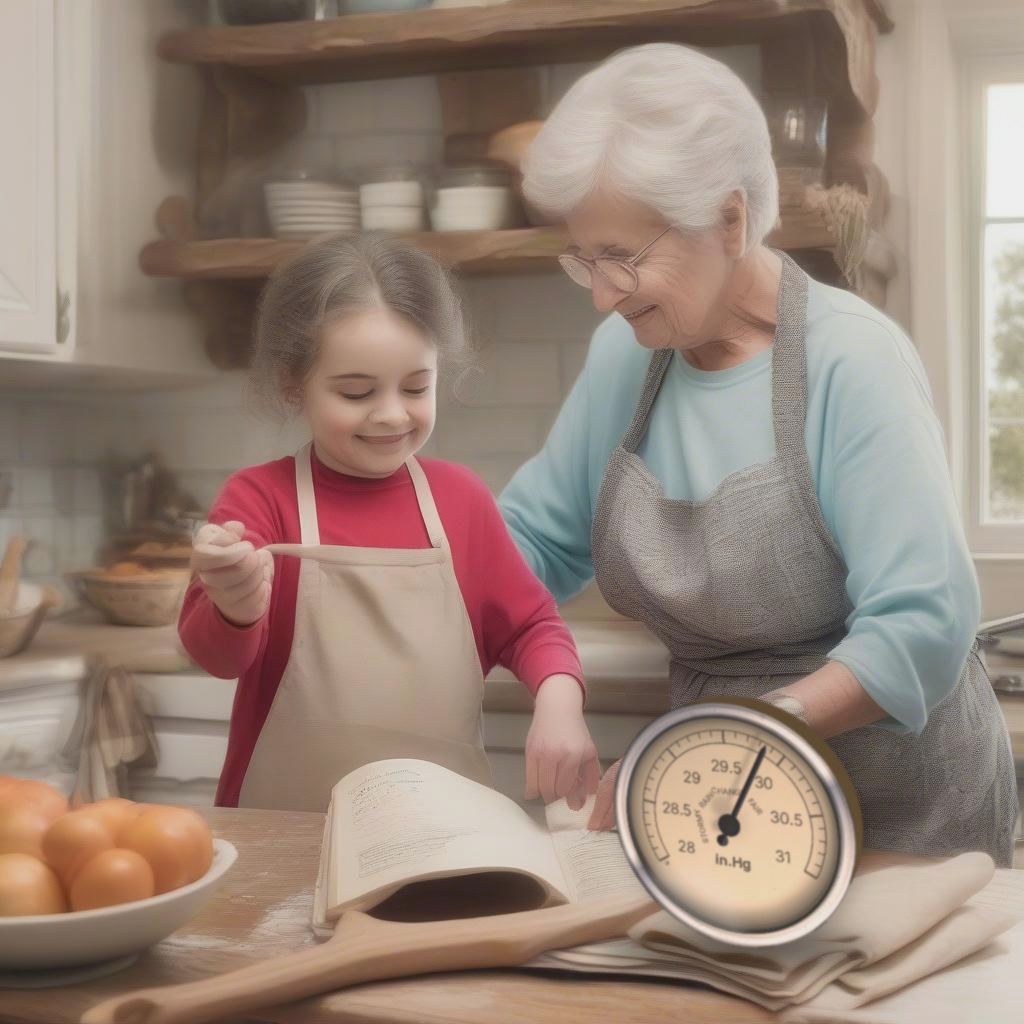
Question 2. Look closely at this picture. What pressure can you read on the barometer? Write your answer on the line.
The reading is 29.85 inHg
